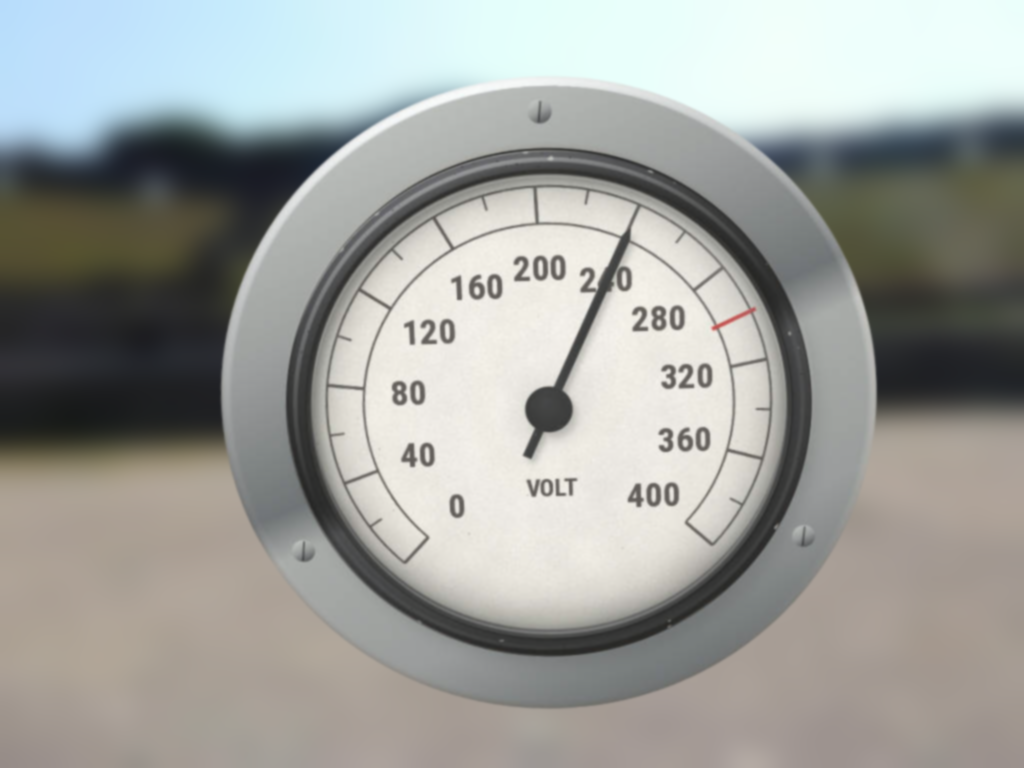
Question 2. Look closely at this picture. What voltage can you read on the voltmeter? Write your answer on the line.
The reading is 240 V
